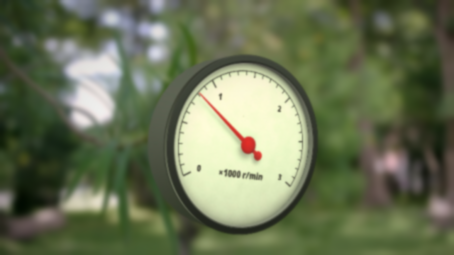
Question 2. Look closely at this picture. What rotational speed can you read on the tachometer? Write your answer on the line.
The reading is 800 rpm
